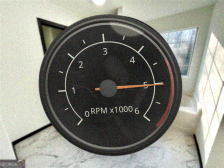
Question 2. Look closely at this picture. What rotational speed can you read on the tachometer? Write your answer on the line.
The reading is 5000 rpm
